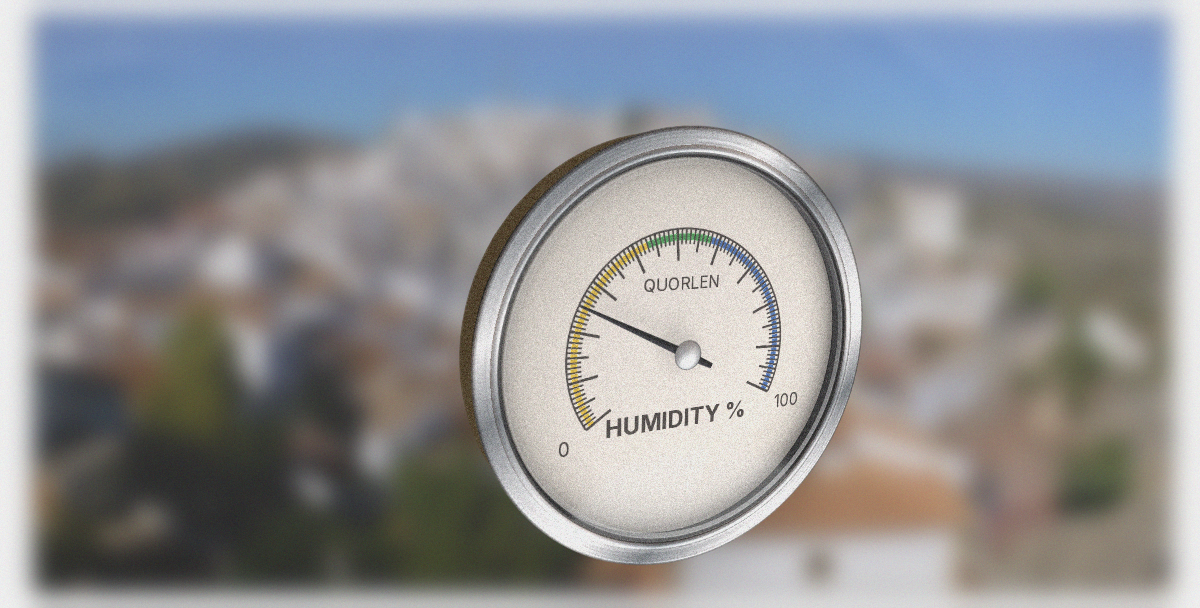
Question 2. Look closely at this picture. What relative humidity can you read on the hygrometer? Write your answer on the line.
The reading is 25 %
